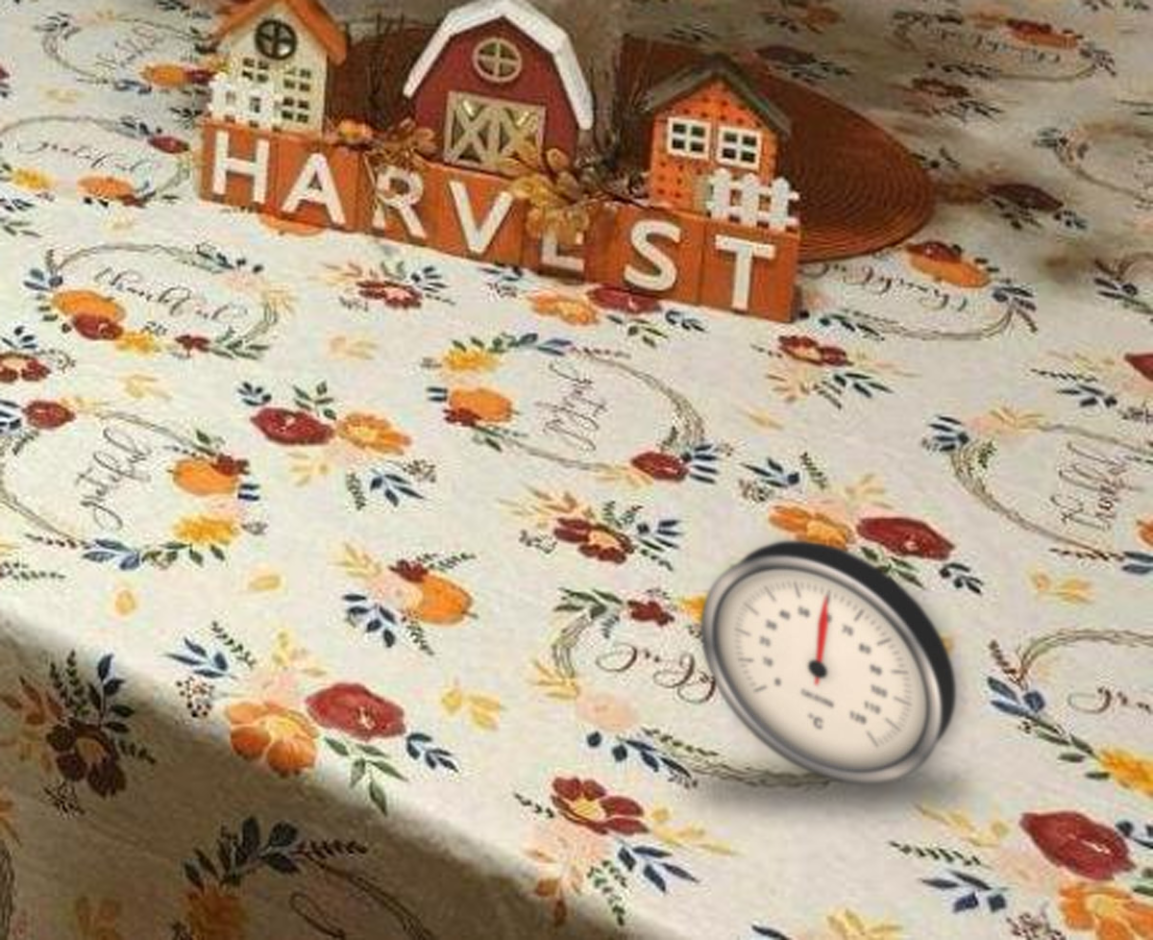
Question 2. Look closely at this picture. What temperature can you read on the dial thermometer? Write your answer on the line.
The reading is 60 °C
